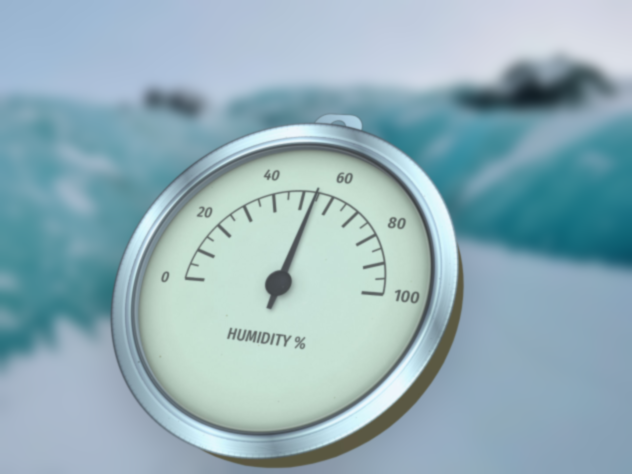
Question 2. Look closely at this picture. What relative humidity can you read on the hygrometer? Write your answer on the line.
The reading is 55 %
